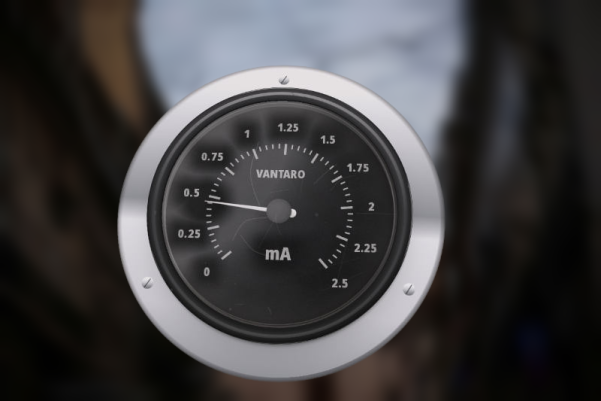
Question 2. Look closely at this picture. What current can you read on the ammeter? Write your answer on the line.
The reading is 0.45 mA
